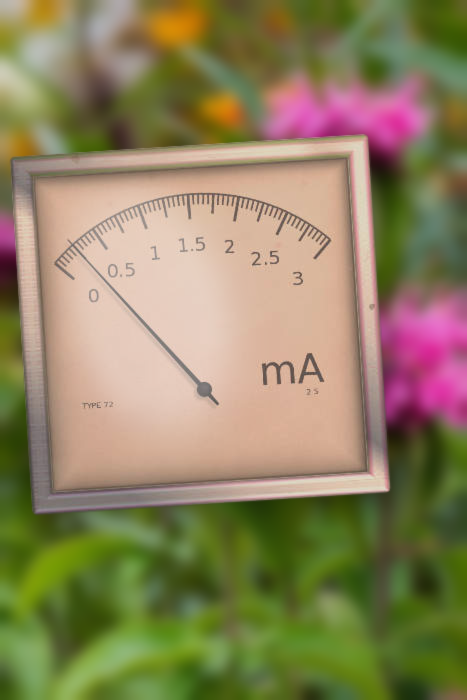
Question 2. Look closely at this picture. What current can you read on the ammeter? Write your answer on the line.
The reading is 0.25 mA
